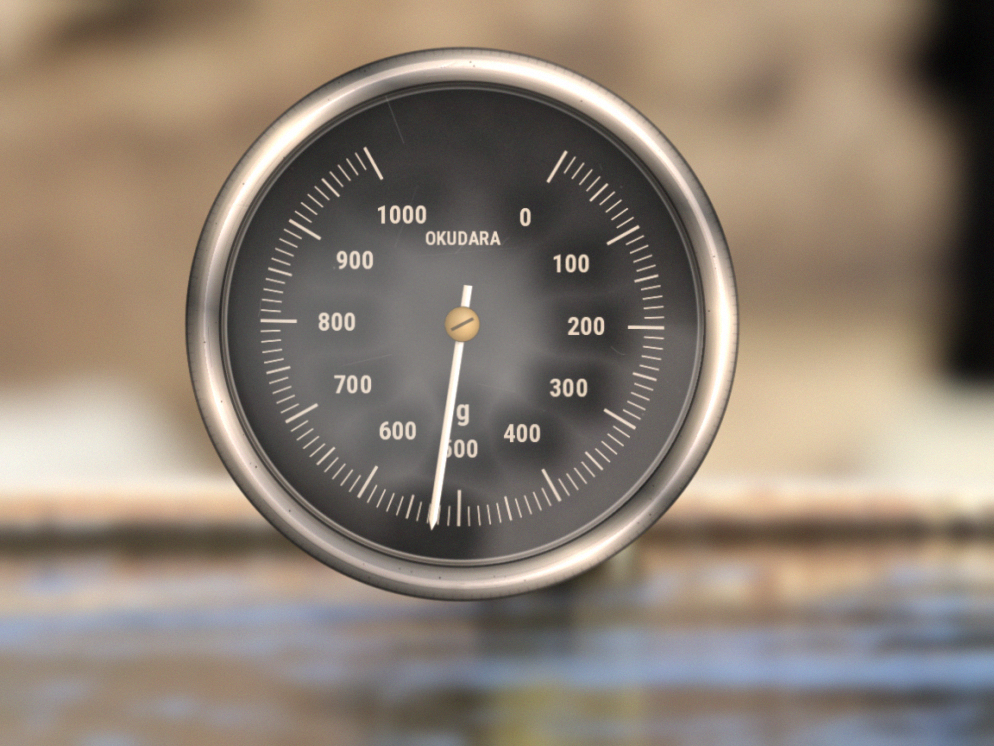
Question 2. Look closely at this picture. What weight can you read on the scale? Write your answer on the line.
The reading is 525 g
